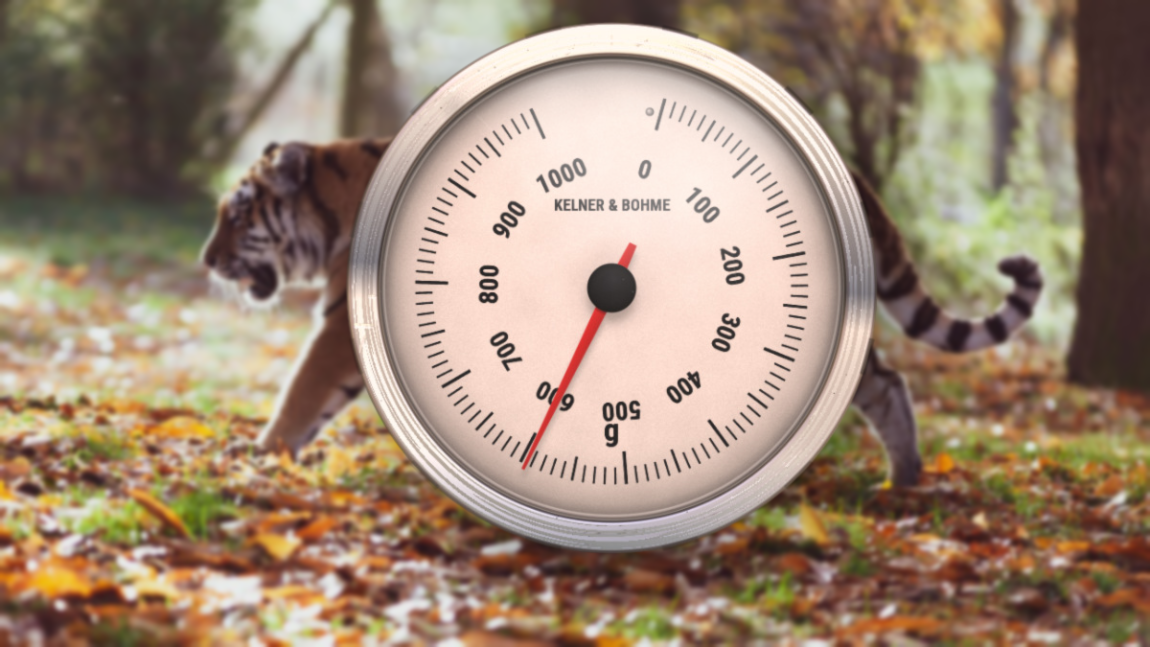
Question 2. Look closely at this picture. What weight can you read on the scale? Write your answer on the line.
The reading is 595 g
